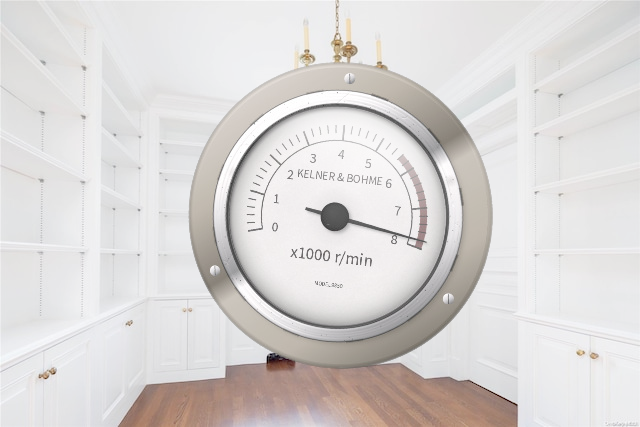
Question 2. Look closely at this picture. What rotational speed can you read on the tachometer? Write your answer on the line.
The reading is 7800 rpm
